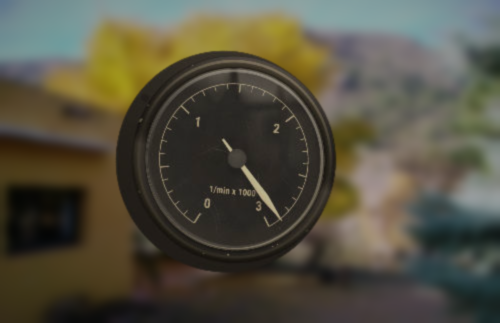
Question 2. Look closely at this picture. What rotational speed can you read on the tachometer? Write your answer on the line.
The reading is 2900 rpm
